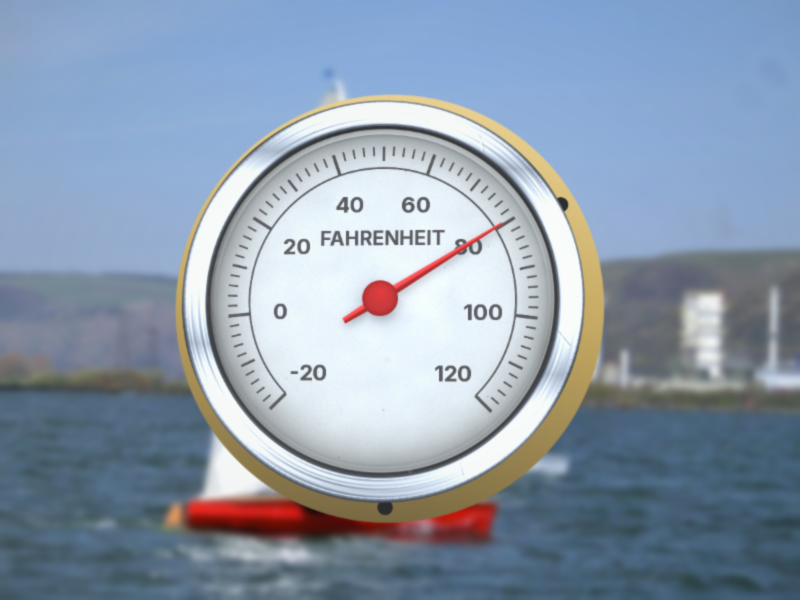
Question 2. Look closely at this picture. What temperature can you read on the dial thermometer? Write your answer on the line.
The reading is 80 °F
